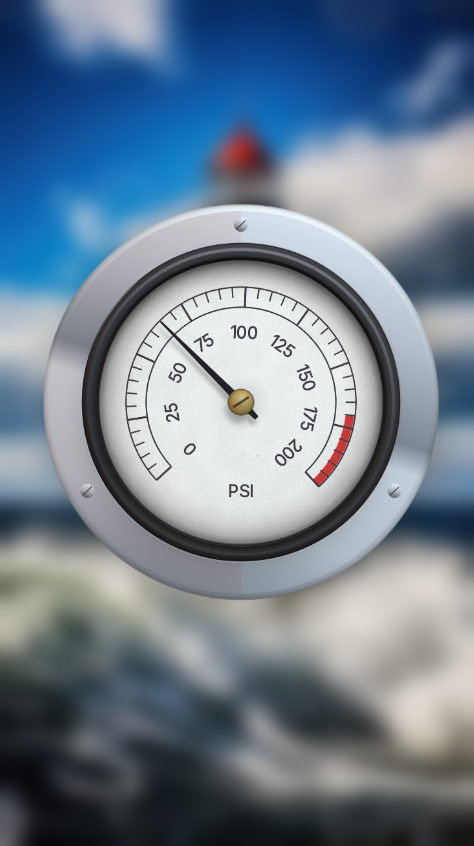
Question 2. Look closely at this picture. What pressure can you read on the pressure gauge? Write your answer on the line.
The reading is 65 psi
